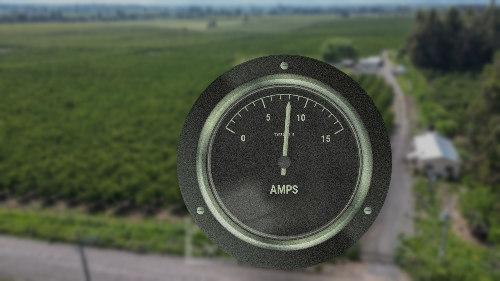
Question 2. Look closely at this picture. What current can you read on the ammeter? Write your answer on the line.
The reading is 8 A
